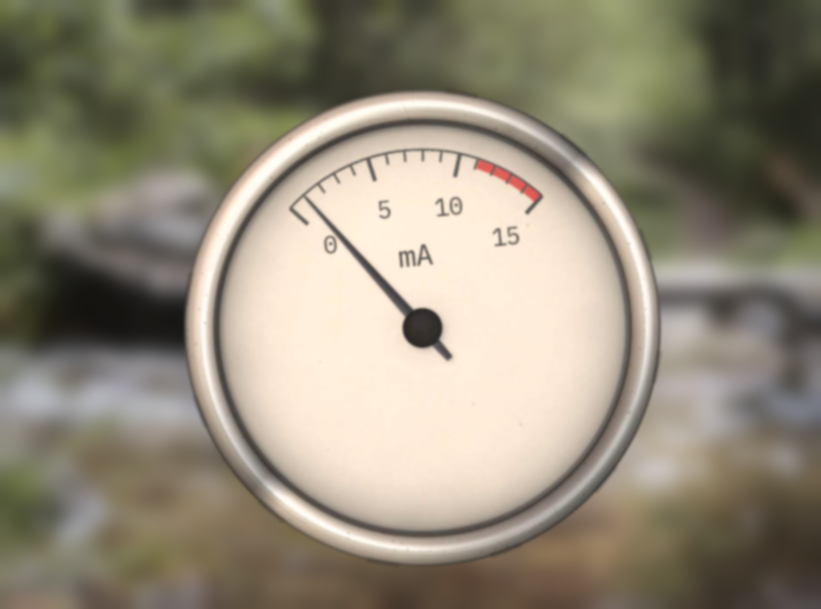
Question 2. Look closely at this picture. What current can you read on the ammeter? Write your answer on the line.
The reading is 1 mA
